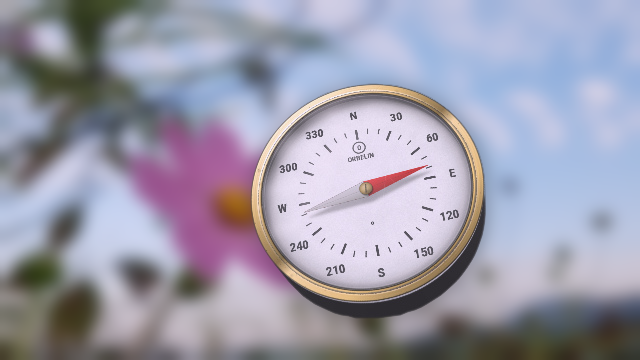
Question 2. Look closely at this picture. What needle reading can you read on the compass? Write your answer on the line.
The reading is 80 °
